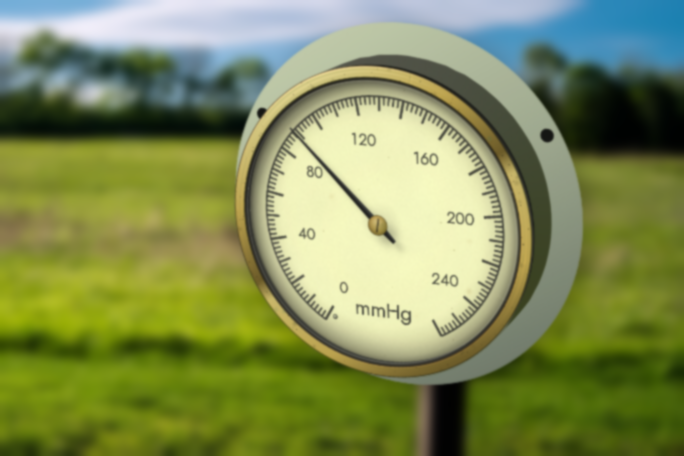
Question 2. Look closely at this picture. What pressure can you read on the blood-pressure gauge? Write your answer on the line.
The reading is 90 mmHg
